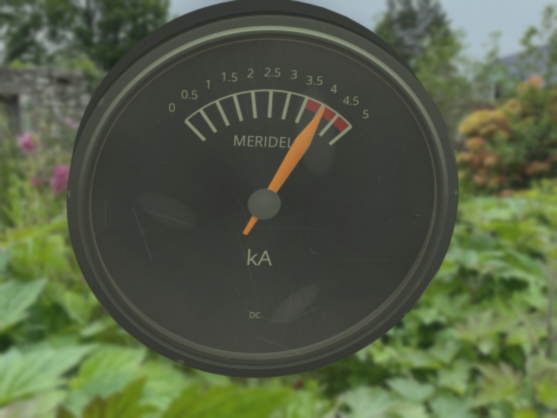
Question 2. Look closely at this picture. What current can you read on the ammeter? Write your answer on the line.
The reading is 4 kA
